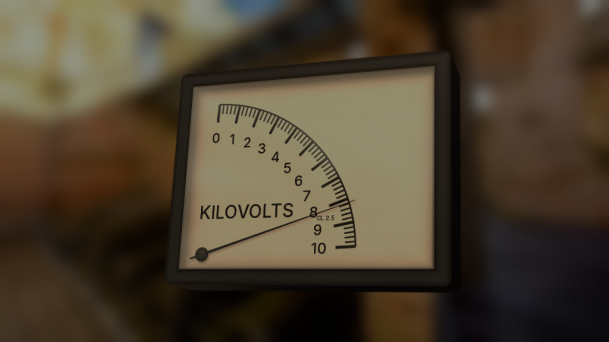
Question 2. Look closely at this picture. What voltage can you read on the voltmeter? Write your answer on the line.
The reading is 8.2 kV
